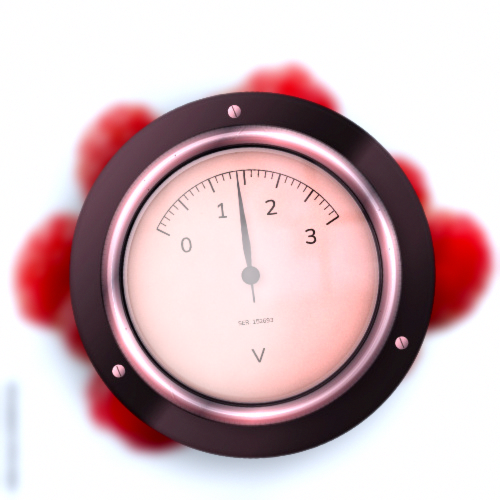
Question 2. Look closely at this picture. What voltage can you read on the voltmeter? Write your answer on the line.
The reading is 1.4 V
